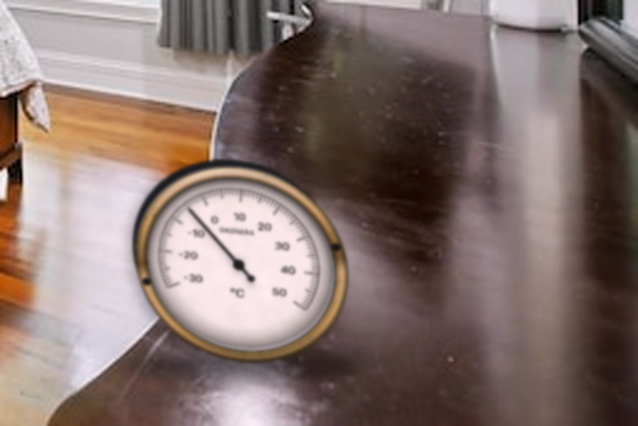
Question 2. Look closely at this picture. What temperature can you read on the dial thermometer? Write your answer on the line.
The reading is -5 °C
